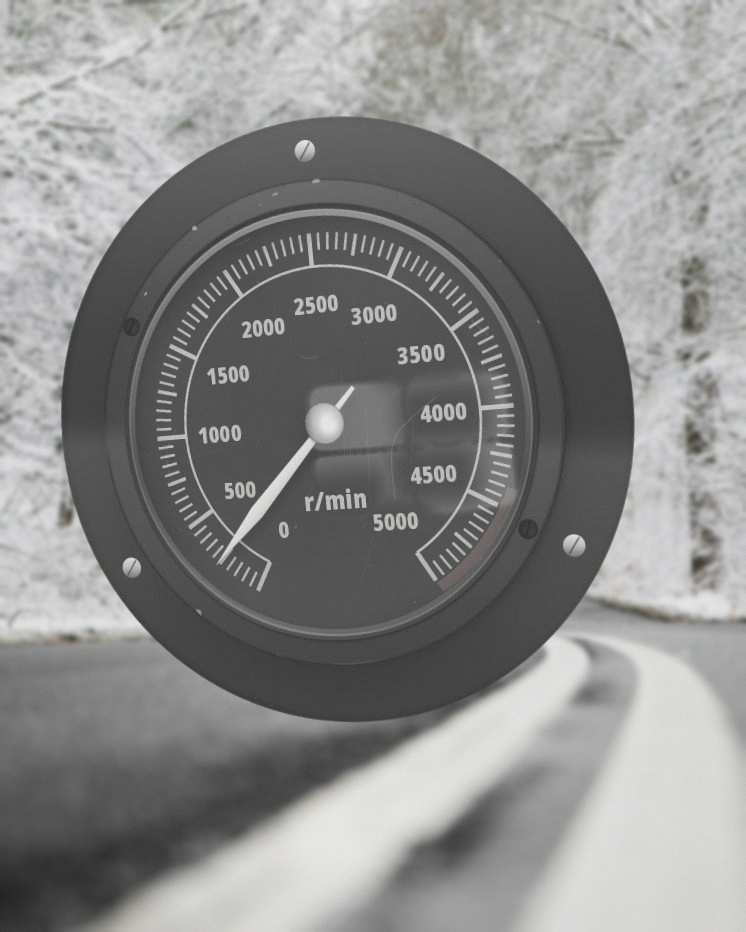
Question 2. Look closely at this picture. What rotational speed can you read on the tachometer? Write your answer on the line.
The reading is 250 rpm
